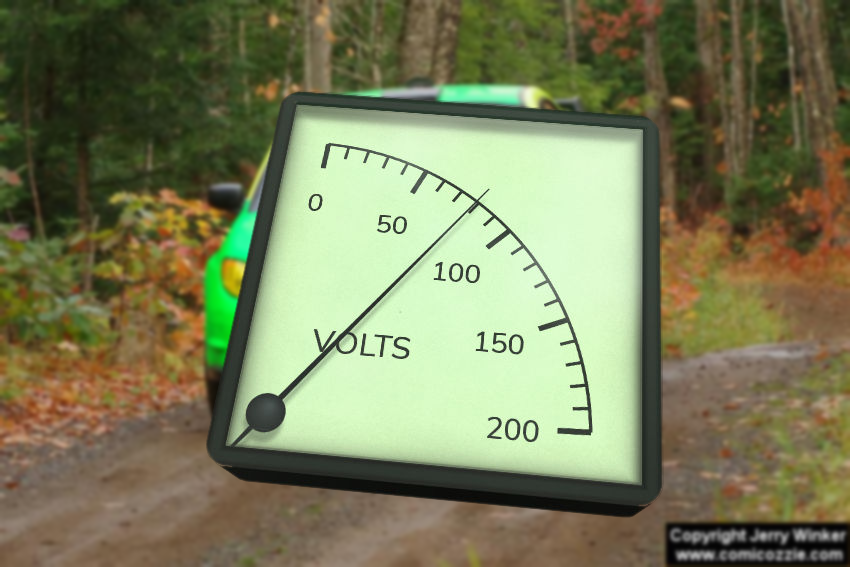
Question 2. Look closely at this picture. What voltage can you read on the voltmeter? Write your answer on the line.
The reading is 80 V
